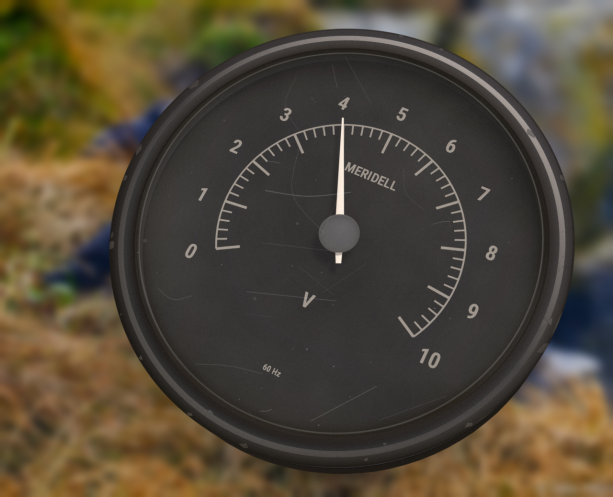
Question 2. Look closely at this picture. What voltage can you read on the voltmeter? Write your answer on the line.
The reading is 4 V
